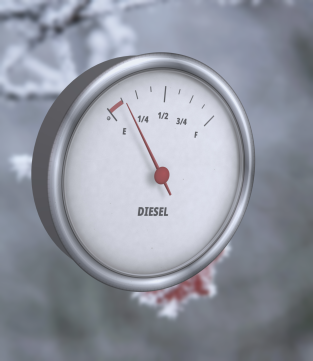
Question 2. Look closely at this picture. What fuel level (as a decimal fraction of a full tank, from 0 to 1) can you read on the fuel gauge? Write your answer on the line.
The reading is 0.125
